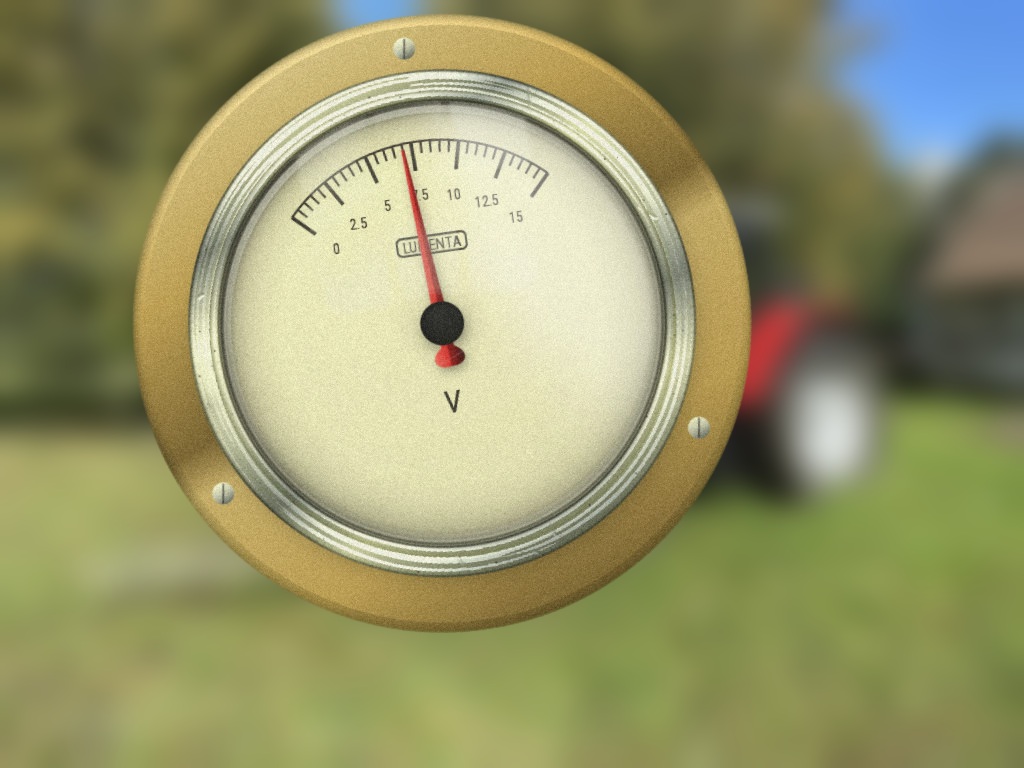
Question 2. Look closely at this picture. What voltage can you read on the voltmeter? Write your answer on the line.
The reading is 7 V
